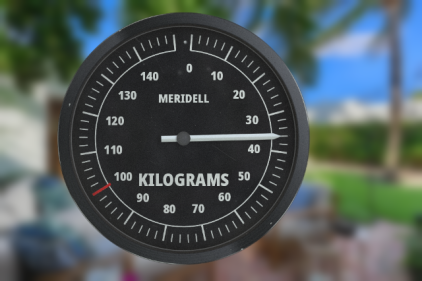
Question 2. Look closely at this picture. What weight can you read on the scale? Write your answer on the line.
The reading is 36 kg
